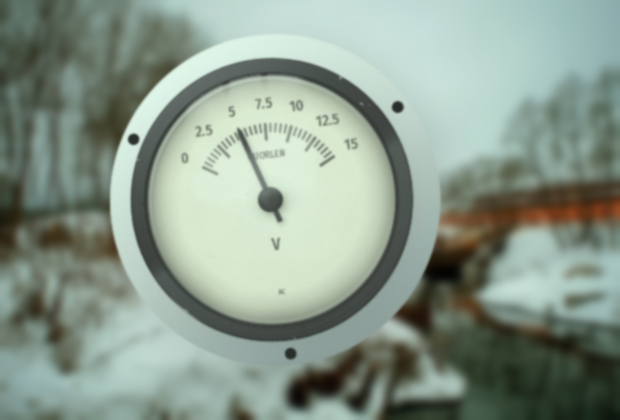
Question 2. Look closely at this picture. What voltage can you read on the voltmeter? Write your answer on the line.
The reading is 5 V
